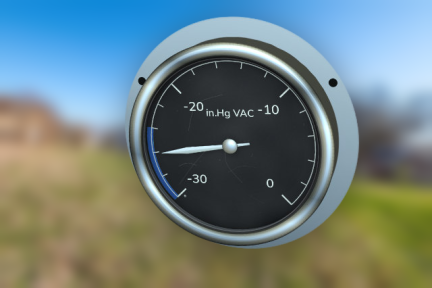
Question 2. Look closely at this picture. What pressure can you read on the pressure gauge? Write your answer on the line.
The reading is -26 inHg
